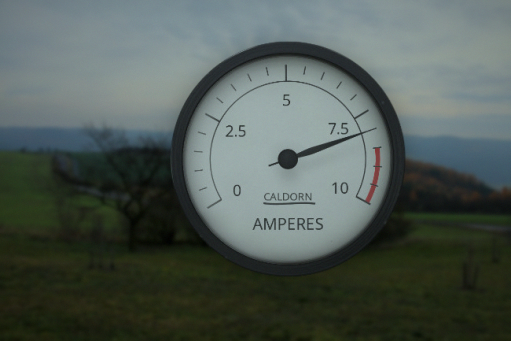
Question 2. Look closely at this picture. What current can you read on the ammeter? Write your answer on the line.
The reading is 8 A
